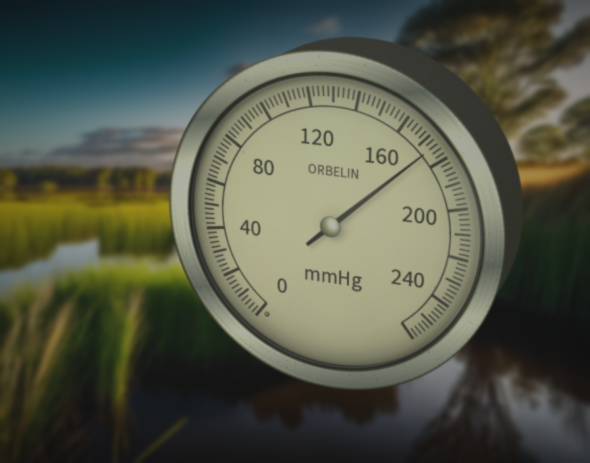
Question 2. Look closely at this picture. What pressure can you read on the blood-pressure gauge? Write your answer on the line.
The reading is 174 mmHg
